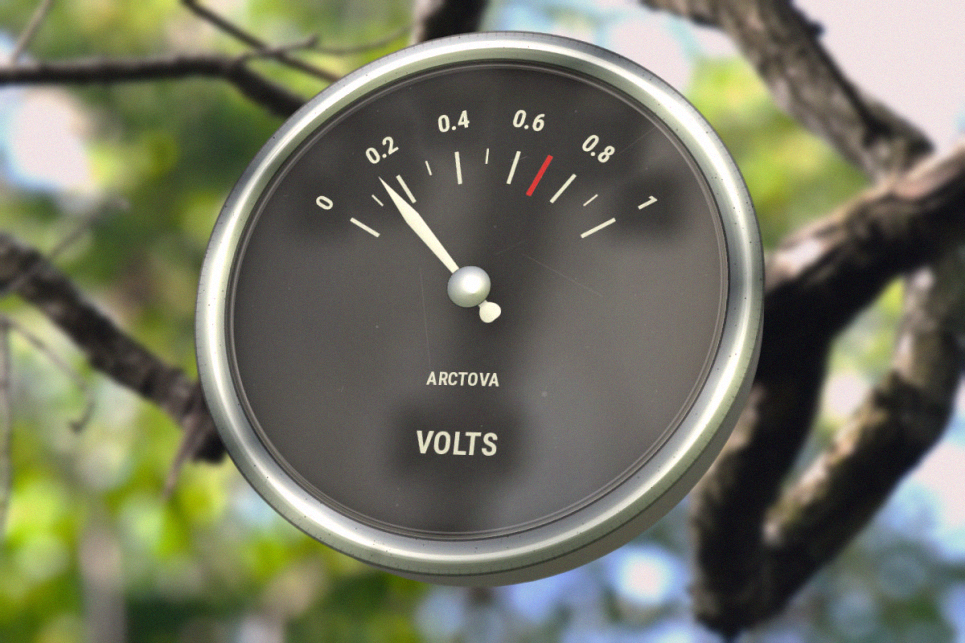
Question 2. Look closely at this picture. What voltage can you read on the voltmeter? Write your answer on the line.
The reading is 0.15 V
